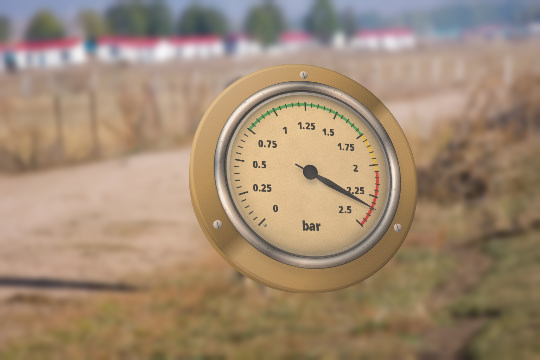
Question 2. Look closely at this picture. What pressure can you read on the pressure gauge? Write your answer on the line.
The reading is 2.35 bar
